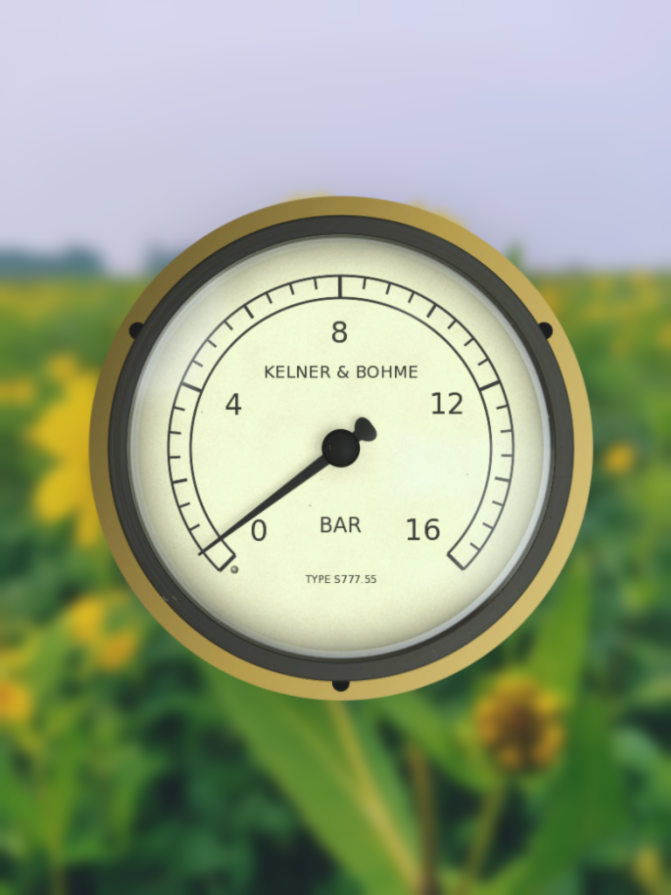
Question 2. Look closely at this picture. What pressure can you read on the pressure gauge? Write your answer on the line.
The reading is 0.5 bar
